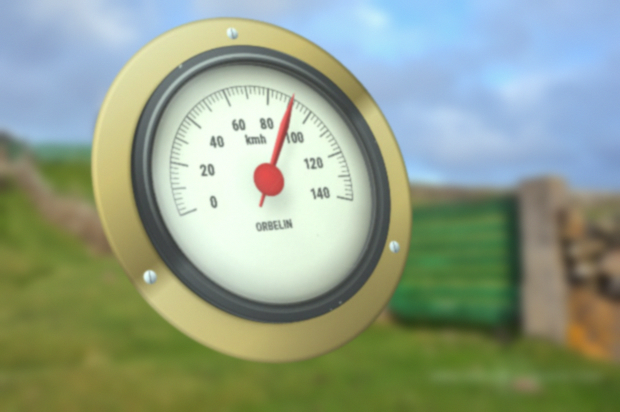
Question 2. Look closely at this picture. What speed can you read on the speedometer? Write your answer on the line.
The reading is 90 km/h
